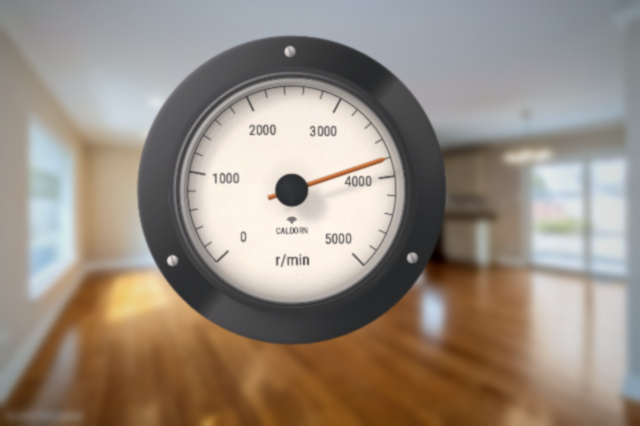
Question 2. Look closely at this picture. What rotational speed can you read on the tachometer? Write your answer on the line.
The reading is 3800 rpm
